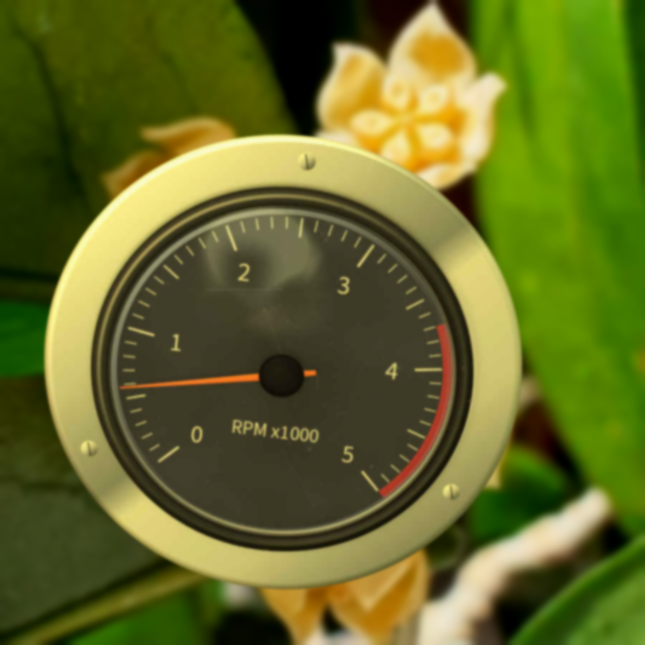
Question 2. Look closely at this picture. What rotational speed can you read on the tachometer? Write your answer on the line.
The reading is 600 rpm
